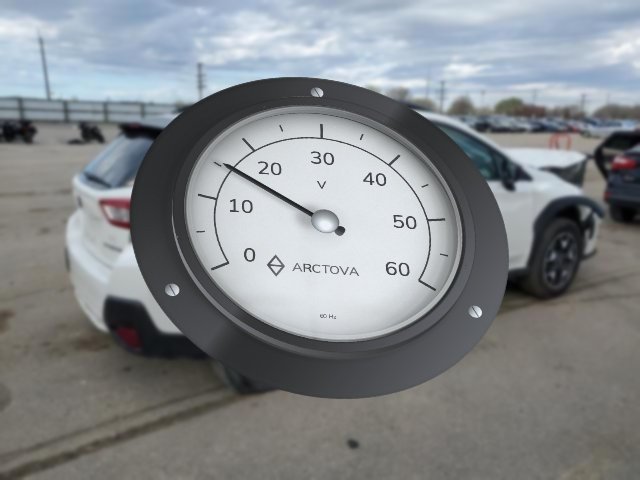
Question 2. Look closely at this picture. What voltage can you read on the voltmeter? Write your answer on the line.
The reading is 15 V
